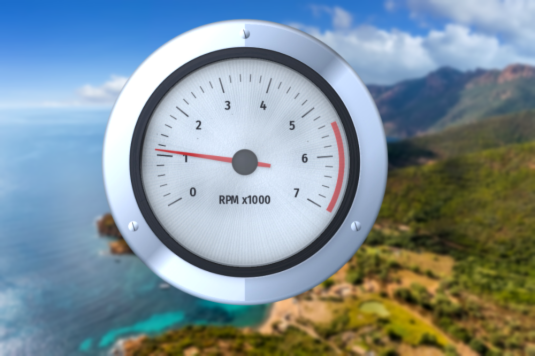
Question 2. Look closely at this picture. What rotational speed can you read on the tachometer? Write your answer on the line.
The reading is 1100 rpm
